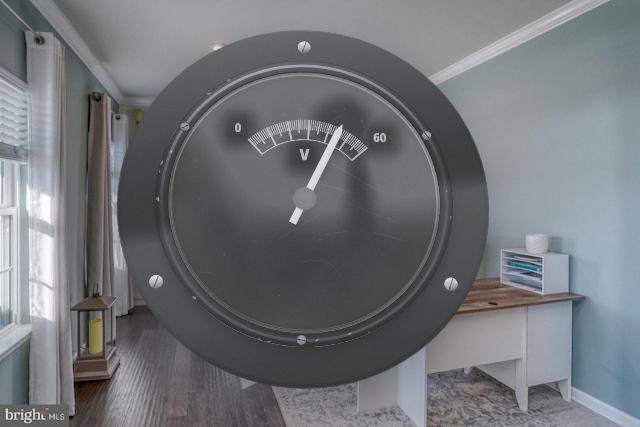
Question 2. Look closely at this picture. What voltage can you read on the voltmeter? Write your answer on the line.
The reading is 45 V
